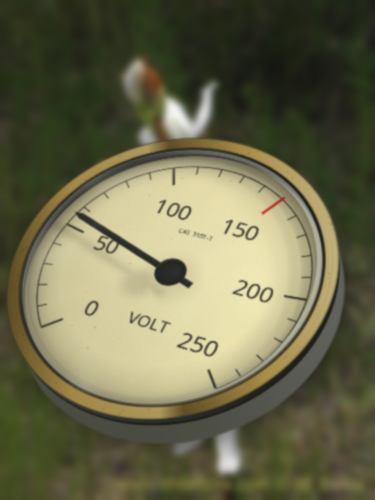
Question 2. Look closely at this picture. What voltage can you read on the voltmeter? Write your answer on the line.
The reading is 55 V
